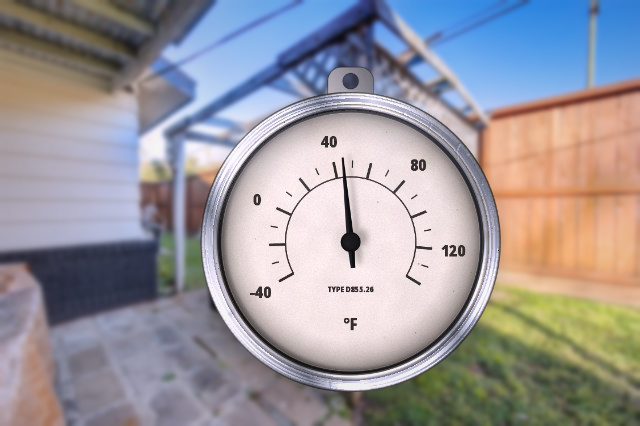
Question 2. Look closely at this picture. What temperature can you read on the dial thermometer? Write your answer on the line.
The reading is 45 °F
